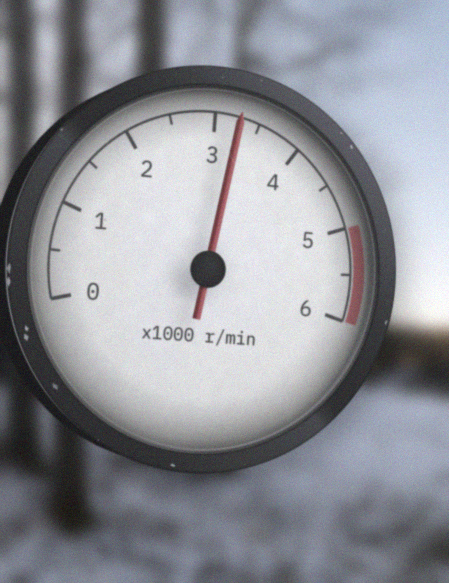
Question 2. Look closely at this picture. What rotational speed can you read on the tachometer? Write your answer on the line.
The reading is 3250 rpm
